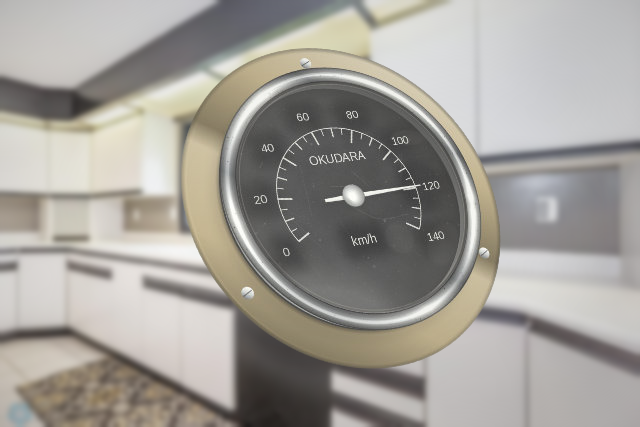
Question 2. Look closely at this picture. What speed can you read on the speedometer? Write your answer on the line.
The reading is 120 km/h
